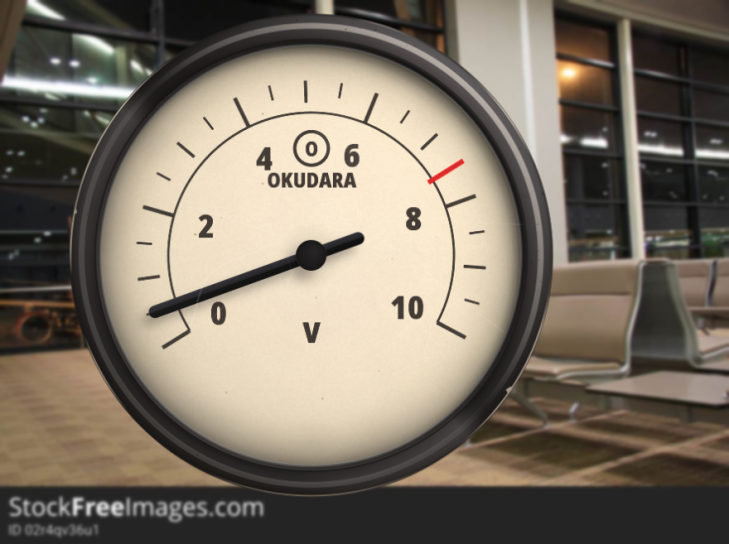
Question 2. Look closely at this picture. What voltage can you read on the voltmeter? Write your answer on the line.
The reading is 0.5 V
